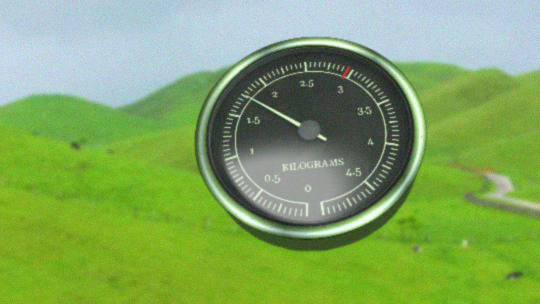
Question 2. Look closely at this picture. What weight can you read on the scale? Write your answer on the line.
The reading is 1.75 kg
